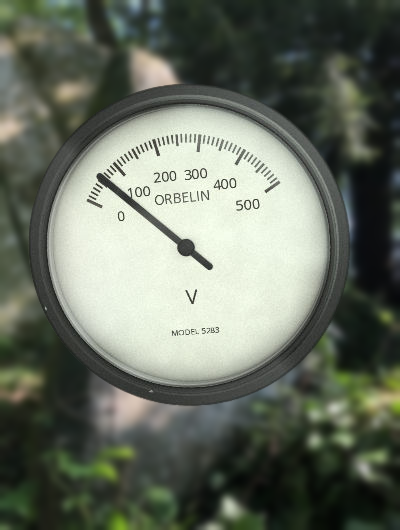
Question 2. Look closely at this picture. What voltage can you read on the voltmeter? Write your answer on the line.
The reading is 60 V
